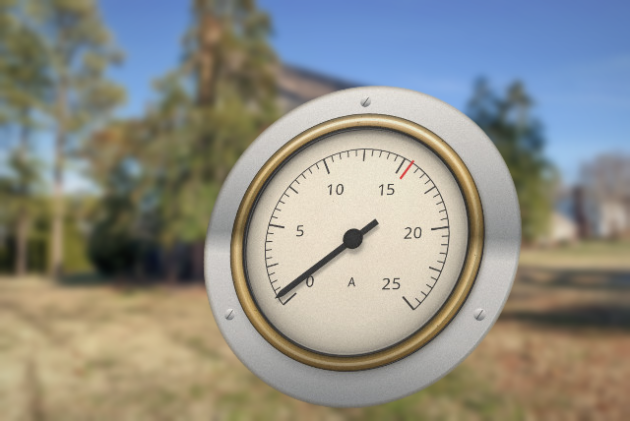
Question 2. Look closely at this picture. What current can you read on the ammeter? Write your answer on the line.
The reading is 0.5 A
